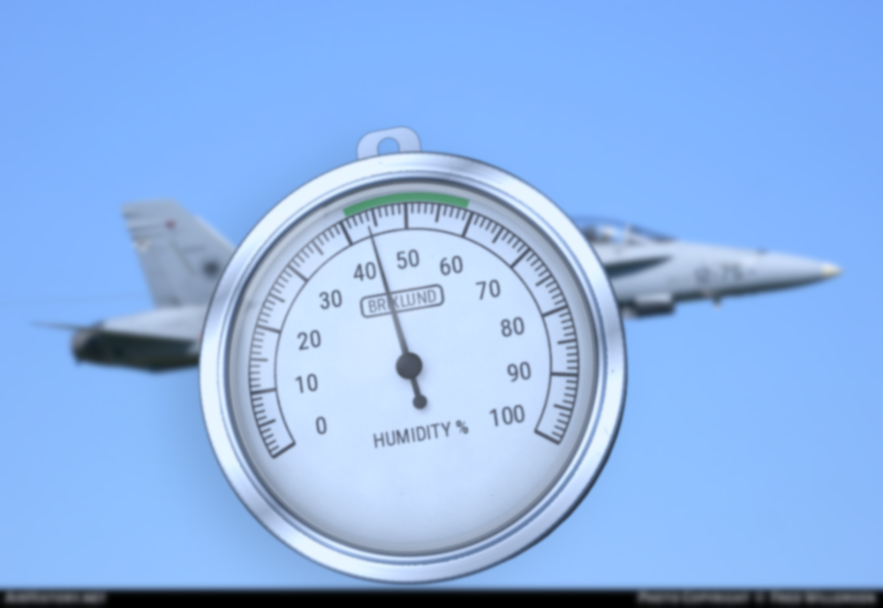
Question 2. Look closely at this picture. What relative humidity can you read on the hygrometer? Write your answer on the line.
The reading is 44 %
